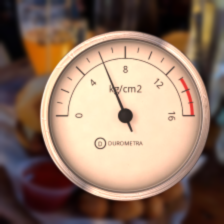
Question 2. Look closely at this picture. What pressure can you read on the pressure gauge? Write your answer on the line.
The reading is 6 kg/cm²
